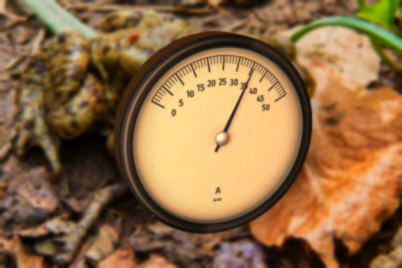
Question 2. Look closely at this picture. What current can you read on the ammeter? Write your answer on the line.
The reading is 35 A
